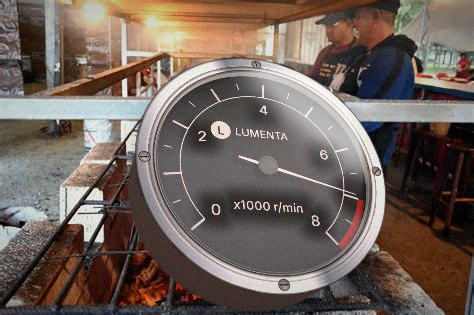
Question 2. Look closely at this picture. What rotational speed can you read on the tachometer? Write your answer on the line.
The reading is 7000 rpm
